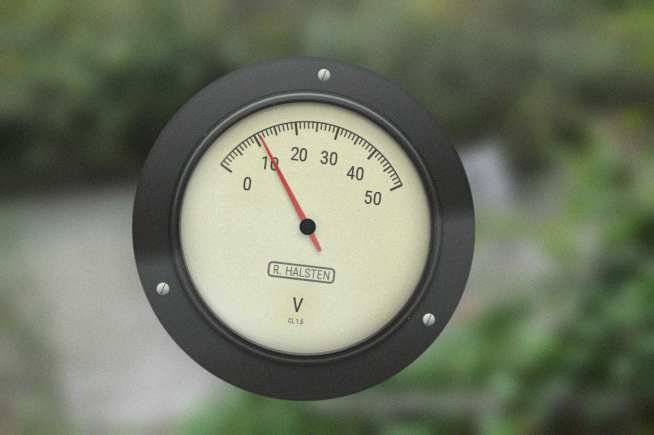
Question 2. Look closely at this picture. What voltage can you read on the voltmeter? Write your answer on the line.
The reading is 11 V
